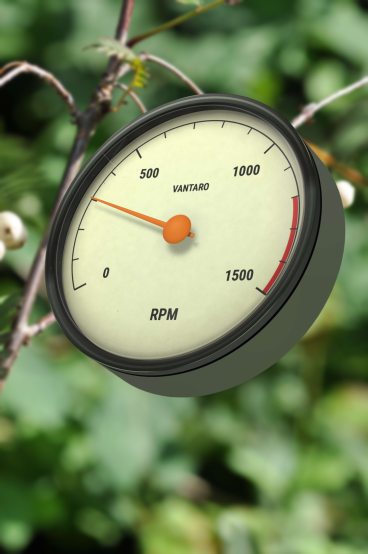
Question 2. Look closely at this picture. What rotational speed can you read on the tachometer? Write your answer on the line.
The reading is 300 rpm
